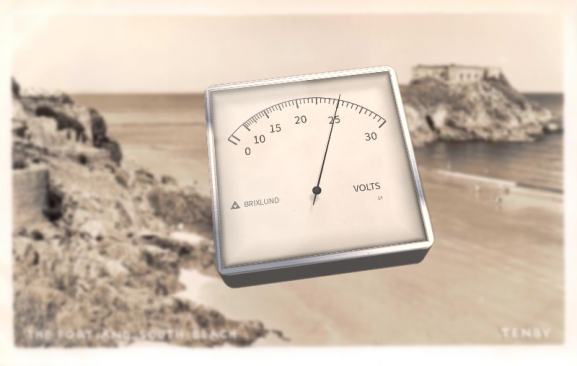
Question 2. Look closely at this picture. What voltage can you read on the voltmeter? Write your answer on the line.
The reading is 25 V
